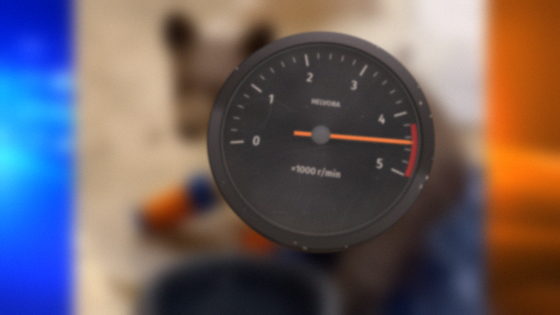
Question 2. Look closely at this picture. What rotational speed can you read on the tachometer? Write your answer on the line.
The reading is 4500 rpm
